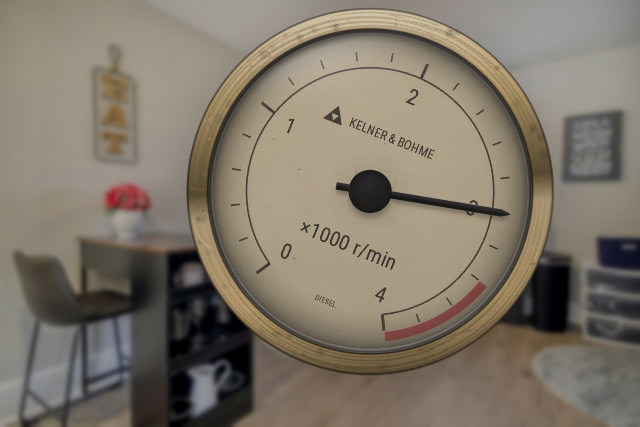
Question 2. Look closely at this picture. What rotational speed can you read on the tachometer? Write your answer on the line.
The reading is 3000 rpm
